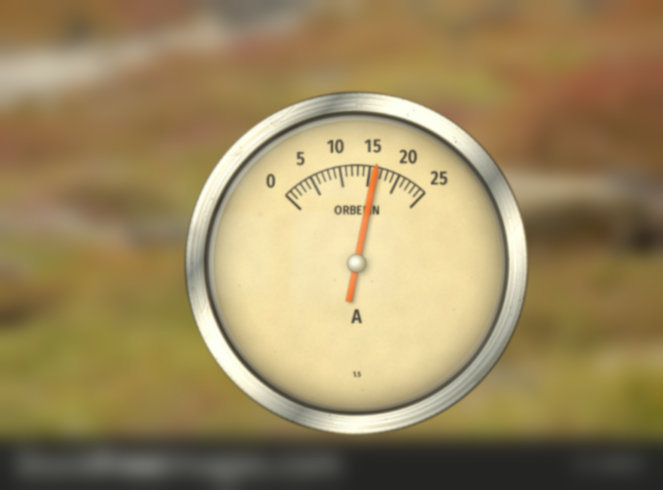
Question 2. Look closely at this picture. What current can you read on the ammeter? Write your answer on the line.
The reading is 16 A
